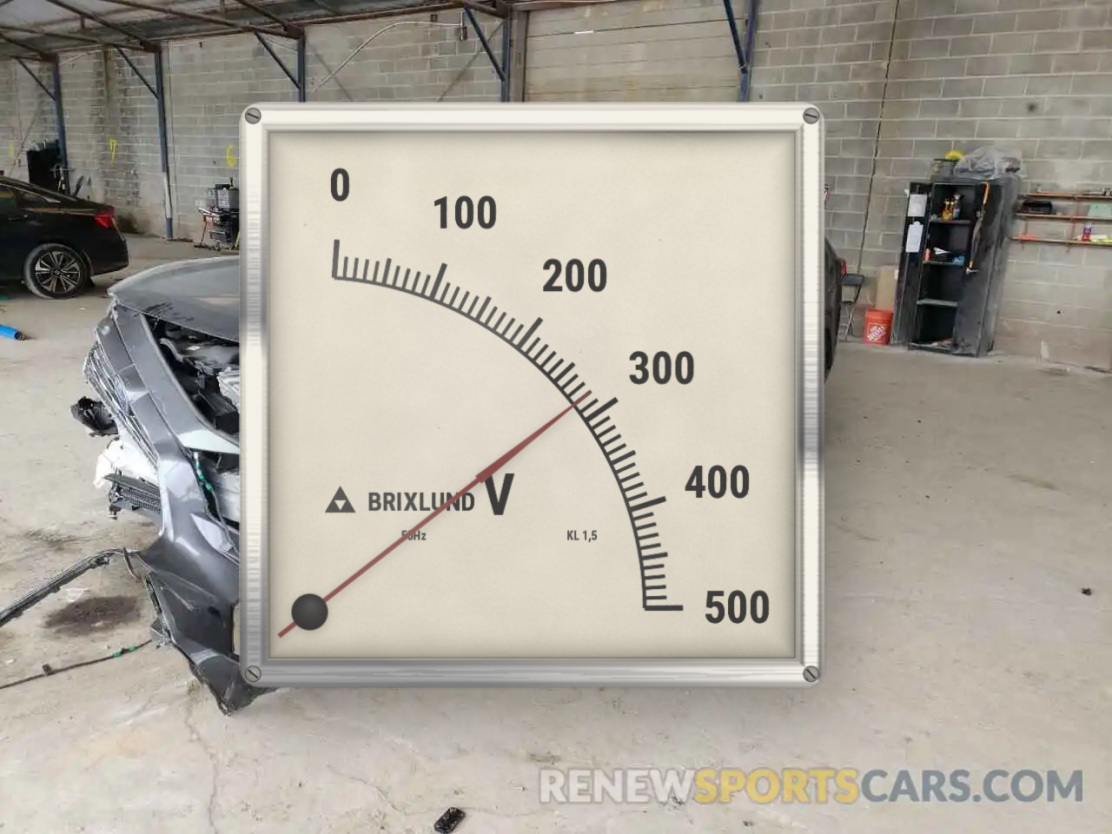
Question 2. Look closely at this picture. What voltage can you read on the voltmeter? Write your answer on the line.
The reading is 280 V
